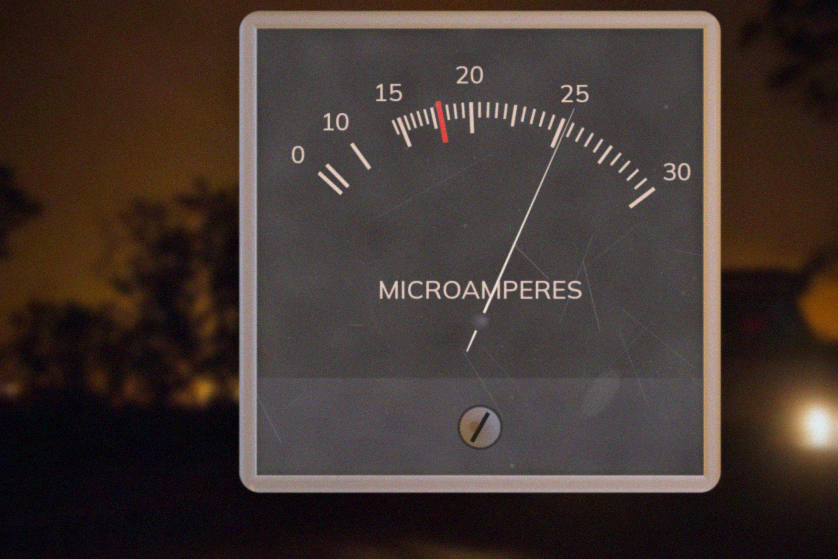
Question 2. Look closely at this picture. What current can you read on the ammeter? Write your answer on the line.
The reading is 25.25 µA
